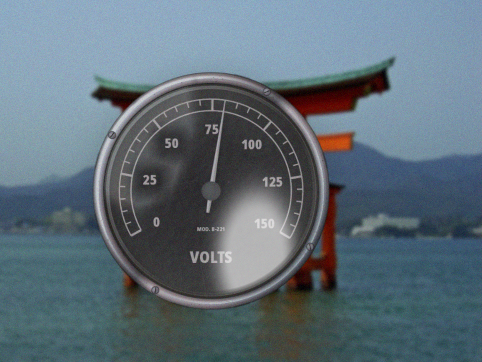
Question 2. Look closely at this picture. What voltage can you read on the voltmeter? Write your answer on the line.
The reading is 80 V
